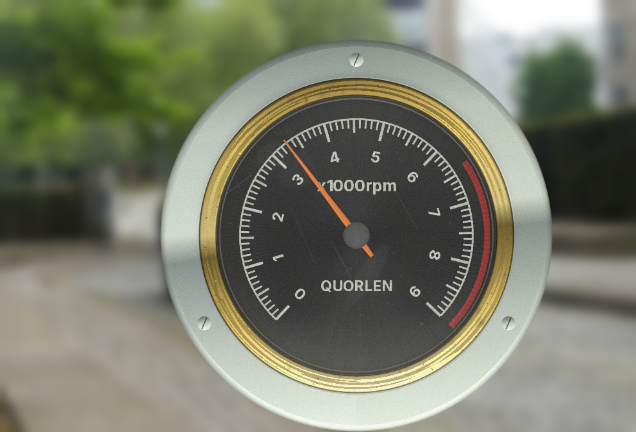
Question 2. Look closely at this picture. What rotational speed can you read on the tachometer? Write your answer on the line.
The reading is 3300 rpm
